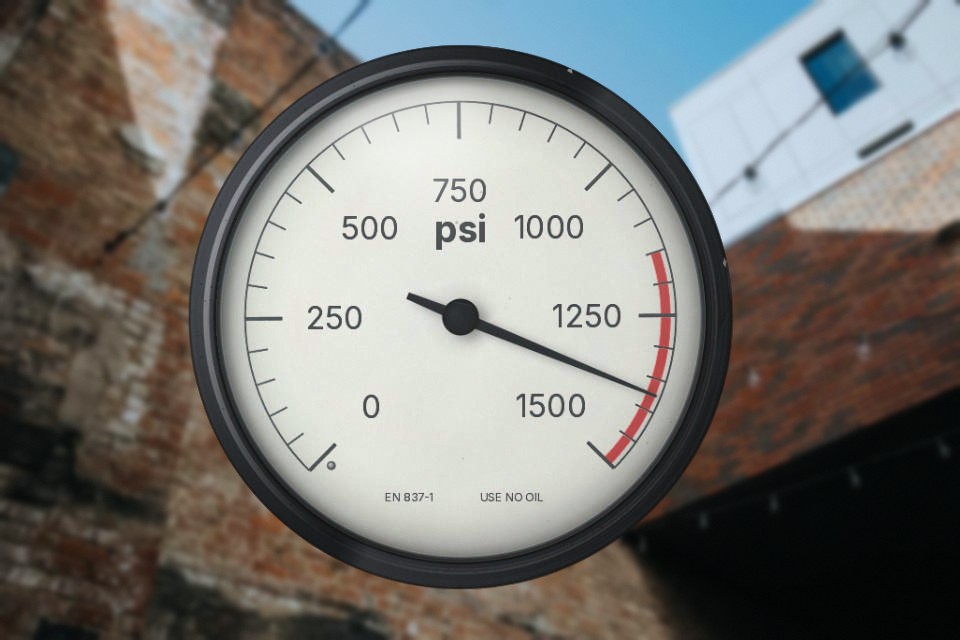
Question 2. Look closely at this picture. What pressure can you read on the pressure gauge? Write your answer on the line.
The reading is 1375 psi
